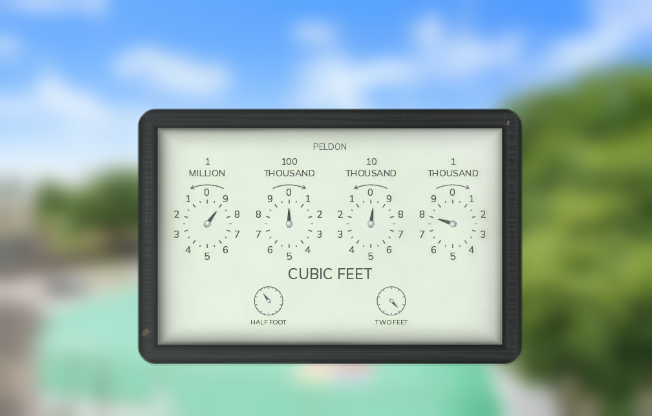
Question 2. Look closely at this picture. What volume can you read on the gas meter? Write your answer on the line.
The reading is 899800 ft³
